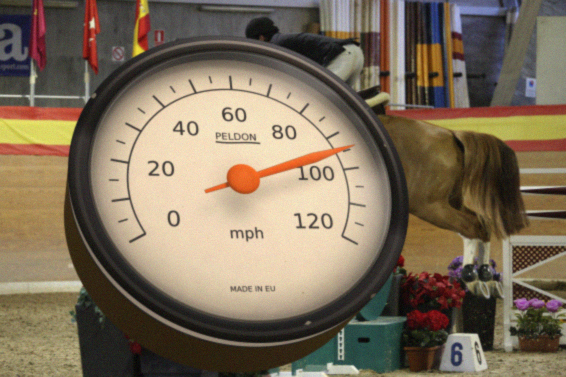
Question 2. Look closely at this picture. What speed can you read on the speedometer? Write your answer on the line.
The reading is 95 mph
